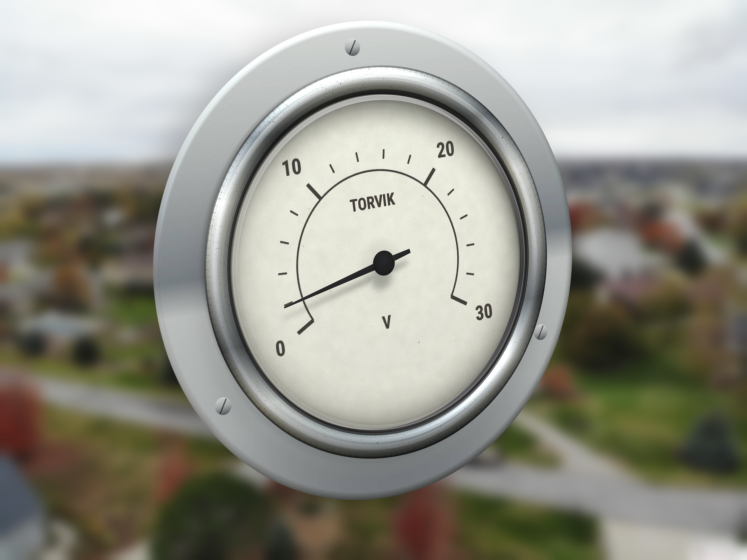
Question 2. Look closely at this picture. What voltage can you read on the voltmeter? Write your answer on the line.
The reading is 2 V
